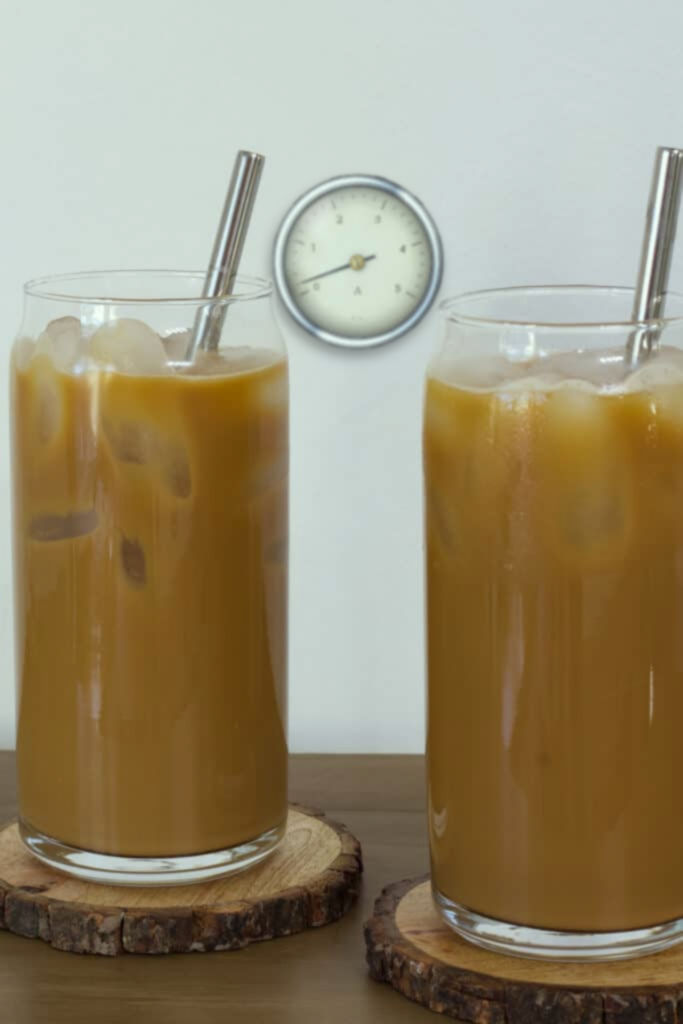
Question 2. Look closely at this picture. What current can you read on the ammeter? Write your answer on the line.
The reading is 0.2 A
